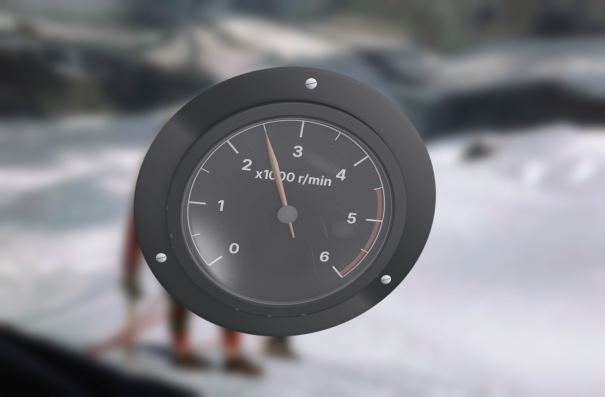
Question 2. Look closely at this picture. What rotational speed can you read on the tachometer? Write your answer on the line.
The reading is 2500 rpm
